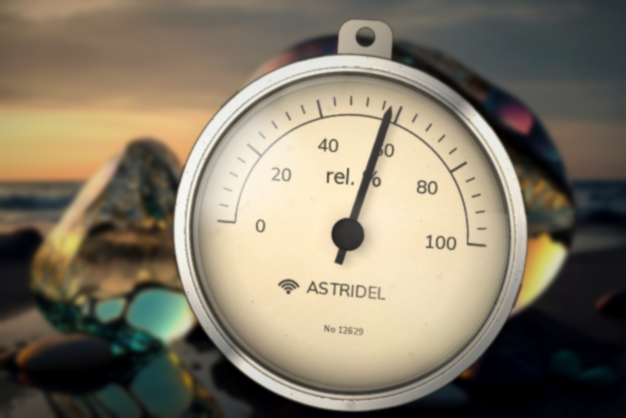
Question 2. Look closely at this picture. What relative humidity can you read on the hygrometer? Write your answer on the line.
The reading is 58 %
